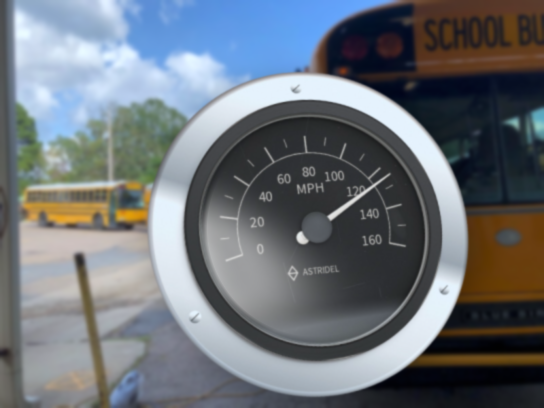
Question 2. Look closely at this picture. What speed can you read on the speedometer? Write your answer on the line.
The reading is 125 mph
